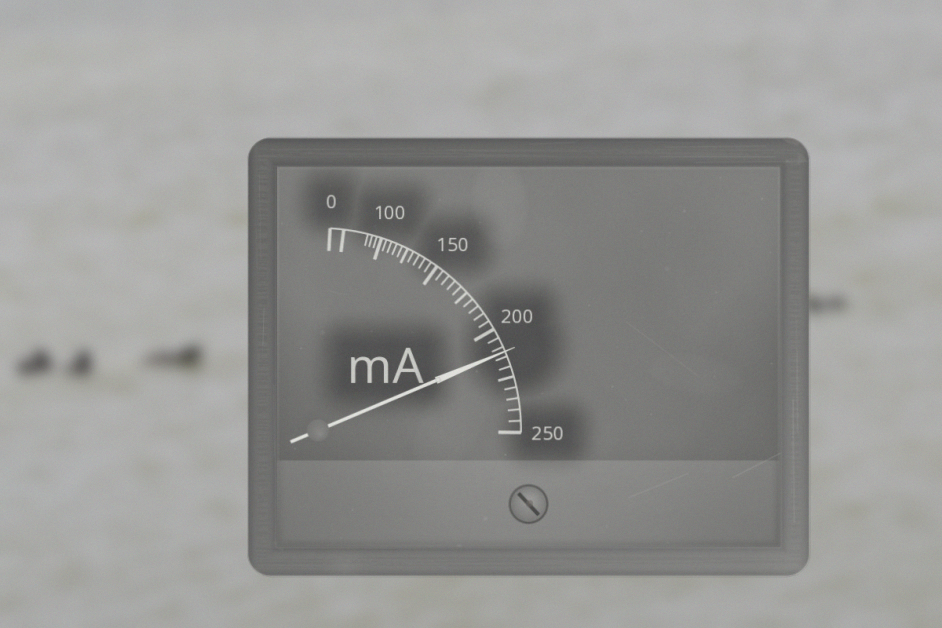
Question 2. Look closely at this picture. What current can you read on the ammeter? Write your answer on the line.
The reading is 212.5 mA
